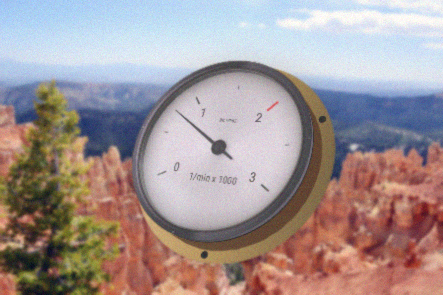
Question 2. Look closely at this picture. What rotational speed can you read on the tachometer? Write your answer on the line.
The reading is 750 rpm
